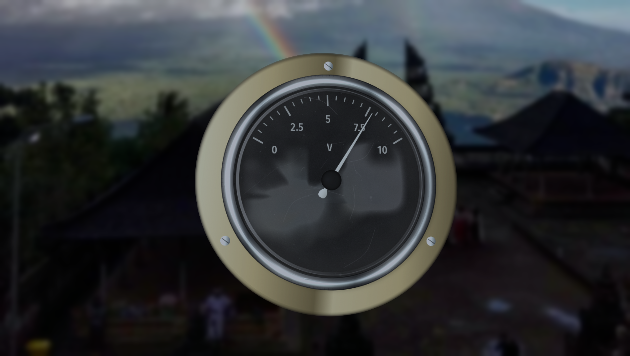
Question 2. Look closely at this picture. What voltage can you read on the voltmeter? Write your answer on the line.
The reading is 7.75 V
